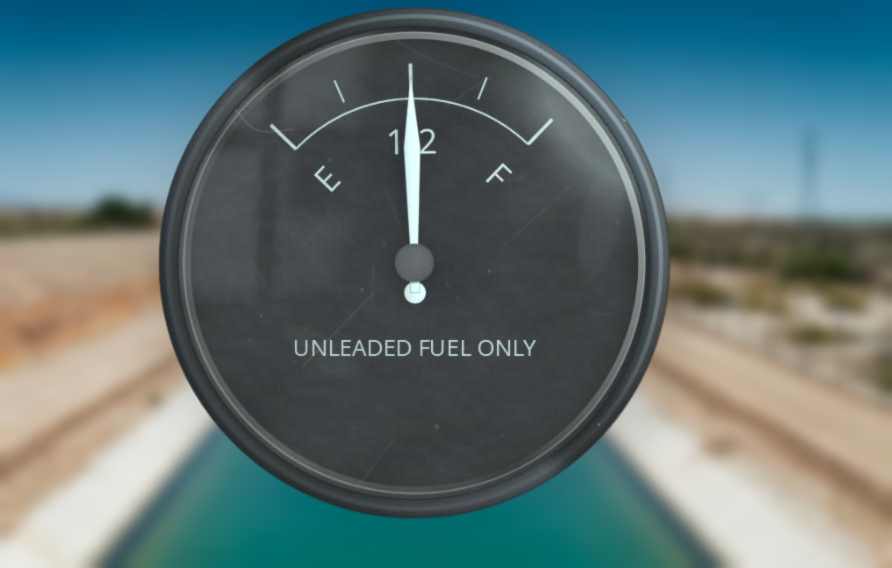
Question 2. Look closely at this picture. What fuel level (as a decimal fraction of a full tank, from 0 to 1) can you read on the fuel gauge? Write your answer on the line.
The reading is 0.5
